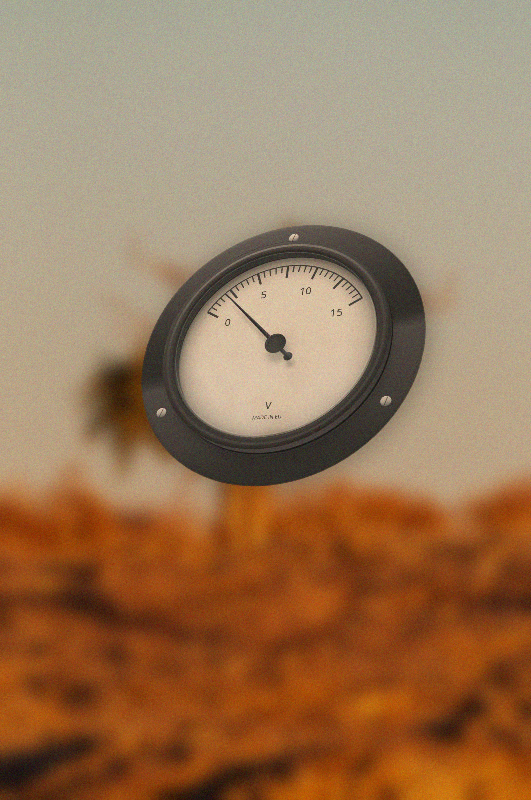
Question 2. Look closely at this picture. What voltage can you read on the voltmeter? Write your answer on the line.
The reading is 2 V
